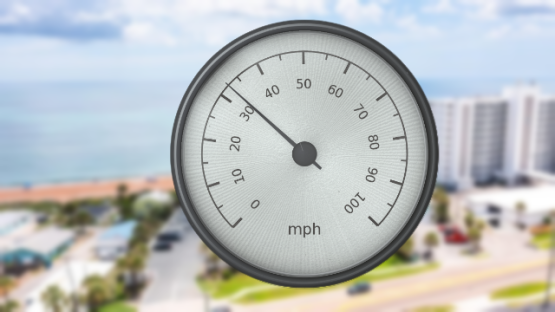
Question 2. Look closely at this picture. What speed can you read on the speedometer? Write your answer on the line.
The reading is 32.5 mph
